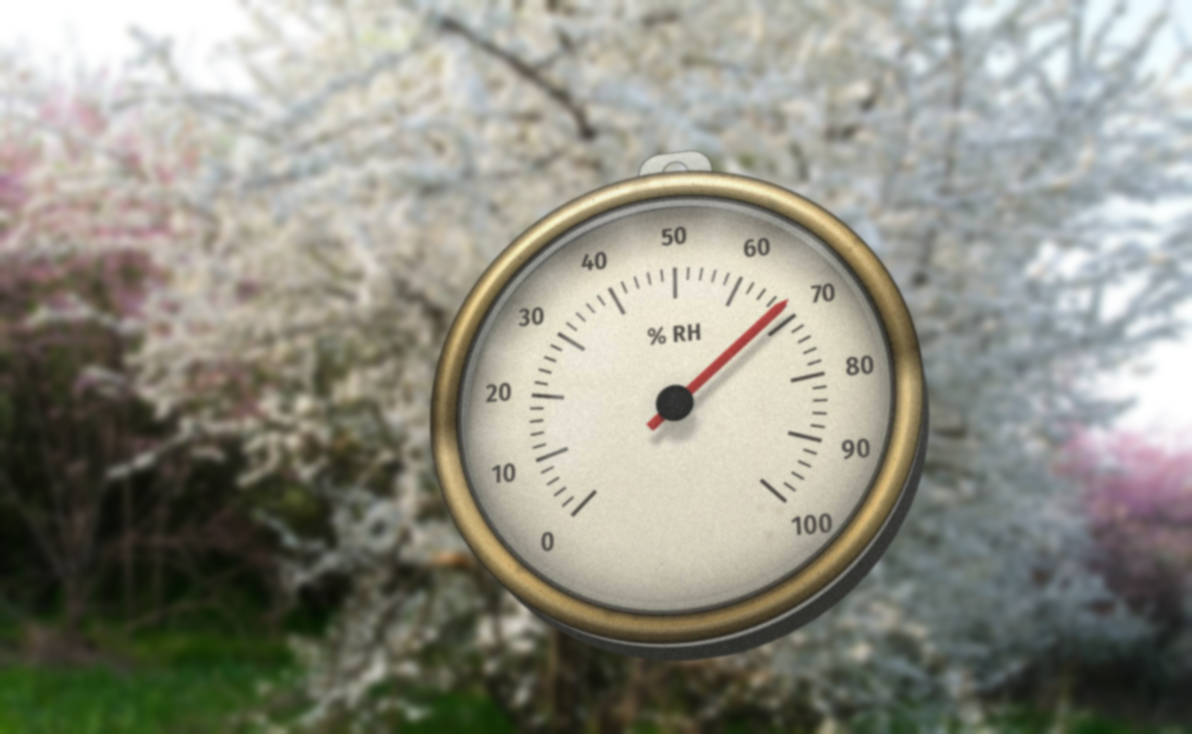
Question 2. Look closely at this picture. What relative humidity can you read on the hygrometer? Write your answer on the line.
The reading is 68 %
